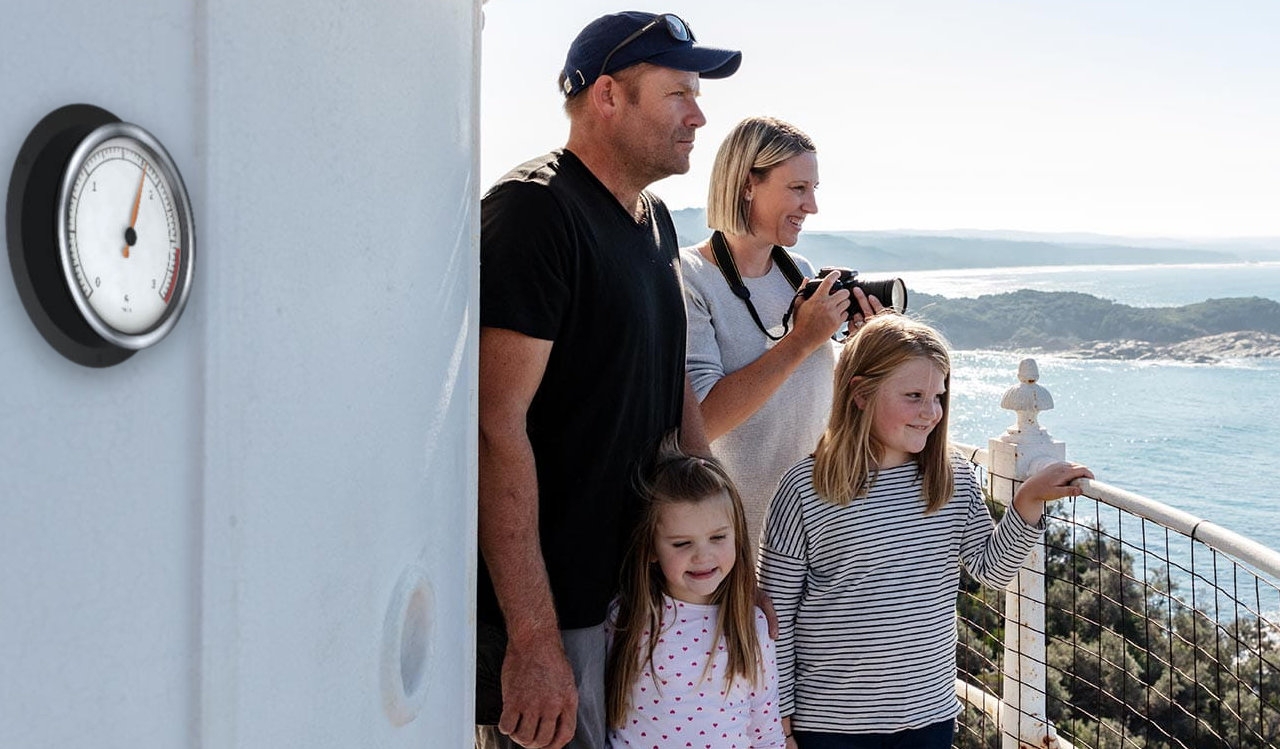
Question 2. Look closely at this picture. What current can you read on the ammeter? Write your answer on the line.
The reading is 1.75 A
